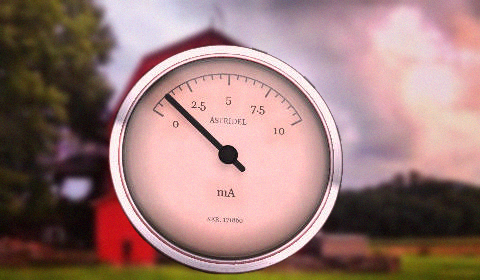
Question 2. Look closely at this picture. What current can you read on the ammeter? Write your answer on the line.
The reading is 1 mA
